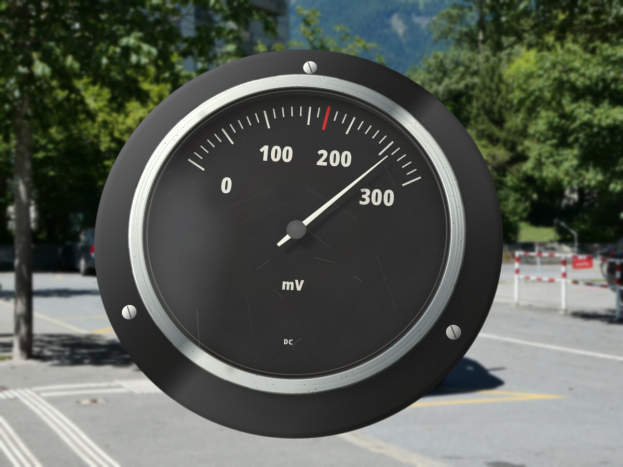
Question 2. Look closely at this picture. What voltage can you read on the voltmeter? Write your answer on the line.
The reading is 260 mV
